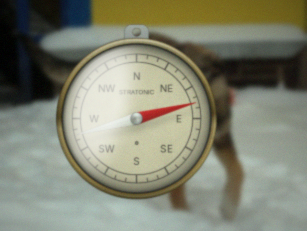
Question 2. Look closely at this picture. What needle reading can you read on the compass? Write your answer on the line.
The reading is 75 °
